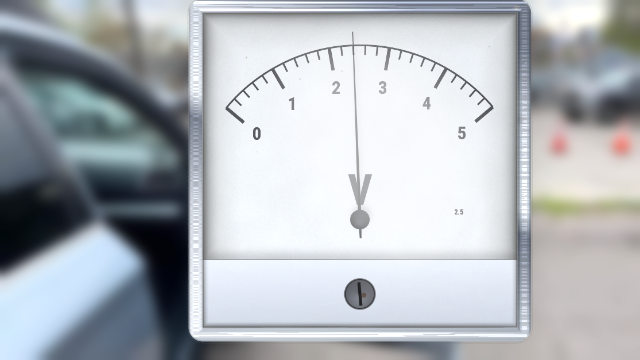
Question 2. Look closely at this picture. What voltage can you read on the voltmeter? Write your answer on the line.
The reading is 2.4 V
